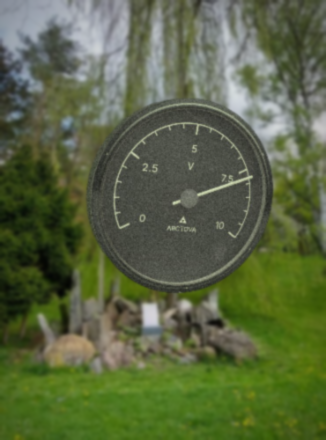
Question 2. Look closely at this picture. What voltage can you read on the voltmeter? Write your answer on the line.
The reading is 7.75 V
